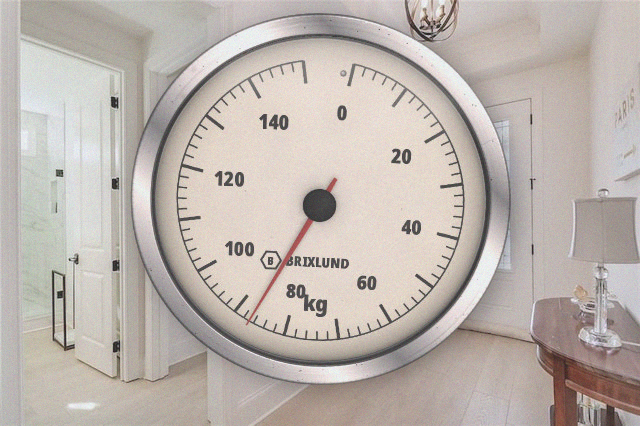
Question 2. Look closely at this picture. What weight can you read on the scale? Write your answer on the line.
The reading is 87 kg
